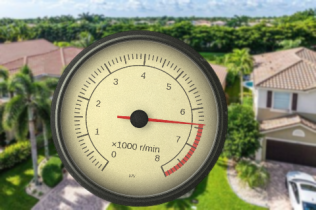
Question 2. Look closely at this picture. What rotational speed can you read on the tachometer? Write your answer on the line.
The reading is 6400 rpm
